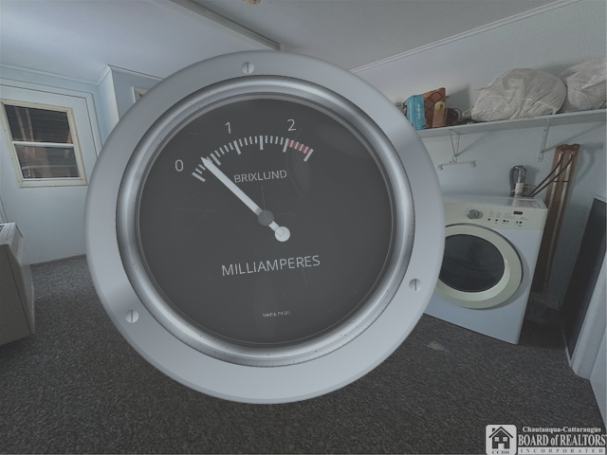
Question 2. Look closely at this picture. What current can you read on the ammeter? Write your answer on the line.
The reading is 0.3 mA
